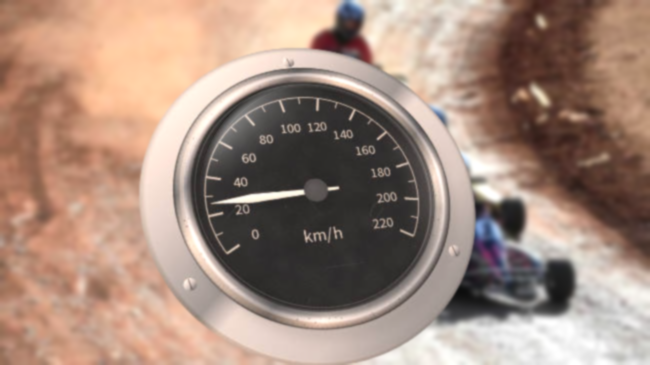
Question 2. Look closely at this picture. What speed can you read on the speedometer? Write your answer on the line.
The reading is 25 km/h
